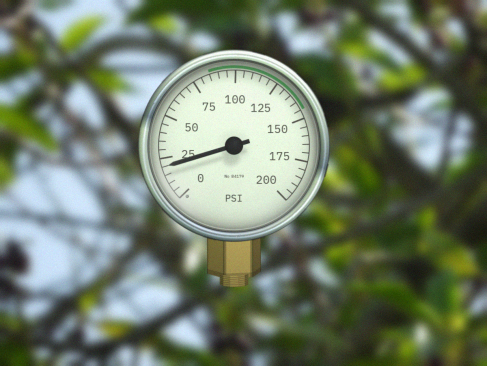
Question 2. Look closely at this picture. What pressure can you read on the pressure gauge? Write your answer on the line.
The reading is 20 psi
